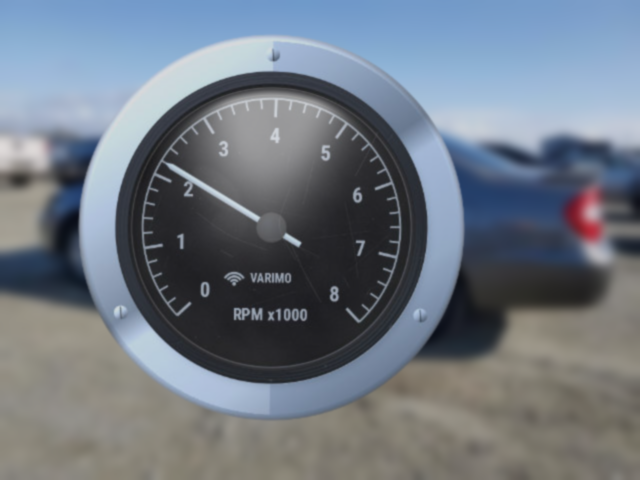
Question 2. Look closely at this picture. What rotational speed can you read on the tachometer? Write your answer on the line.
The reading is 2200 rpm
